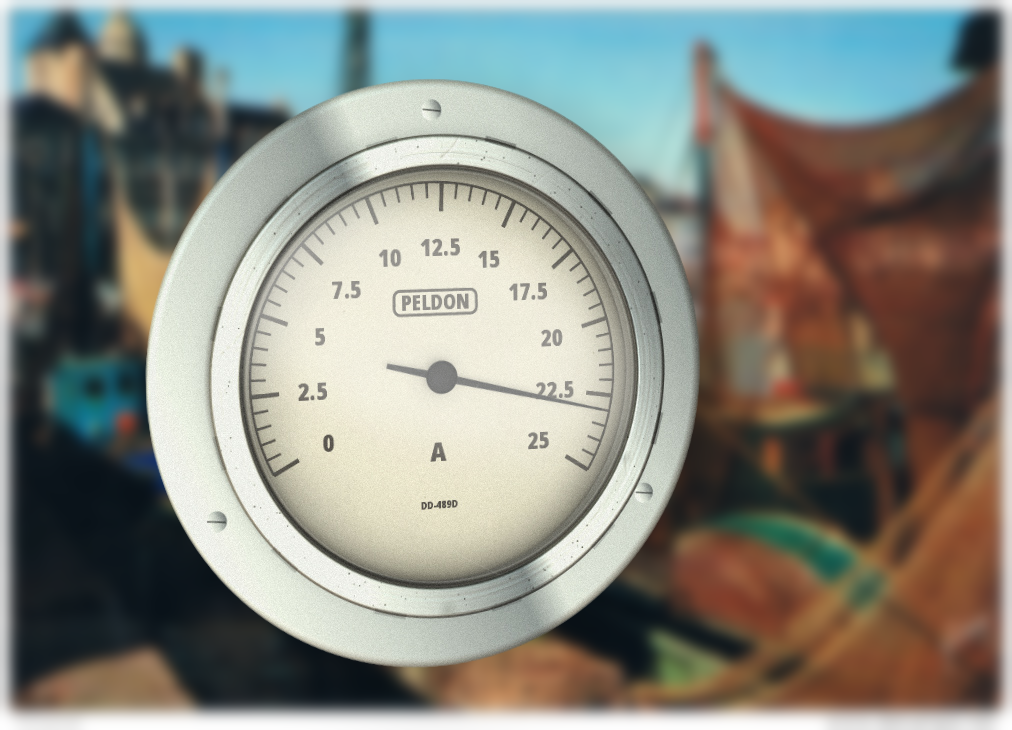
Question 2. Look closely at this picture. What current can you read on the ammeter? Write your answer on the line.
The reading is 23 A
